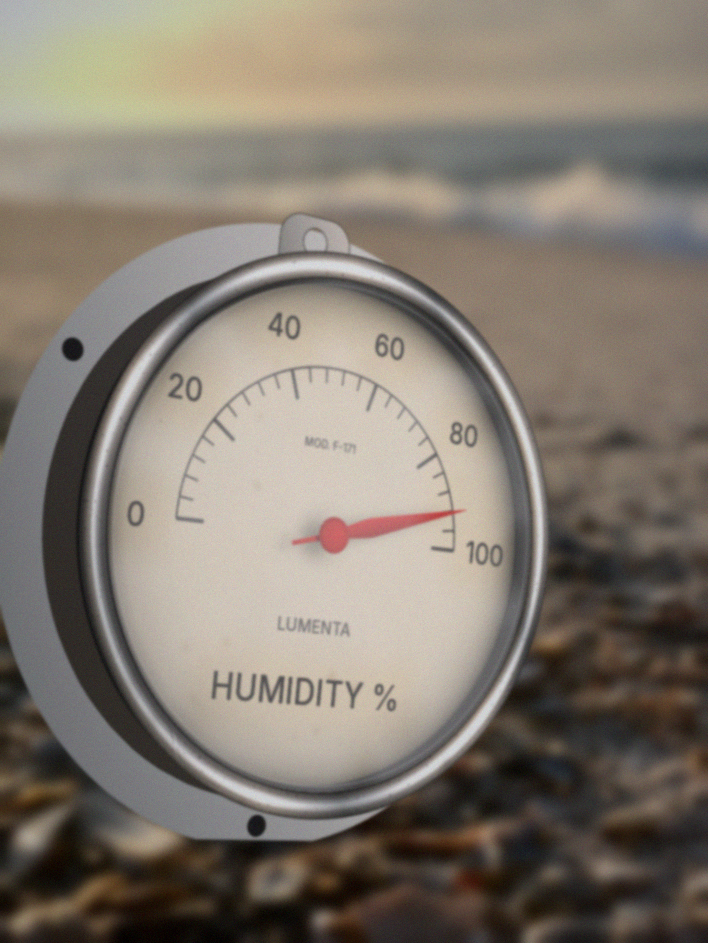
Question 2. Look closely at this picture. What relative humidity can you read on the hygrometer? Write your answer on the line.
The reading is 92 %
